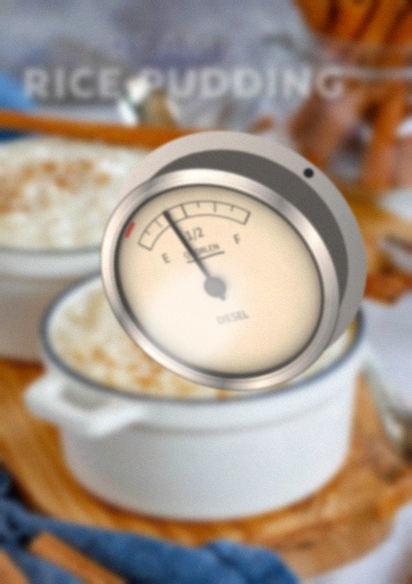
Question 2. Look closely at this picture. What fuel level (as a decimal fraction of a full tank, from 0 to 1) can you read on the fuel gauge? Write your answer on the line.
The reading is 0.375
